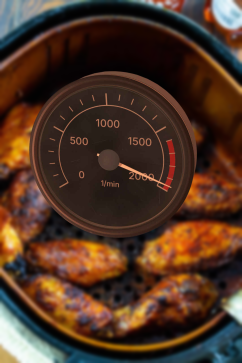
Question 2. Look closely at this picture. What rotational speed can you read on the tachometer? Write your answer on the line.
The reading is 1950 rpm
